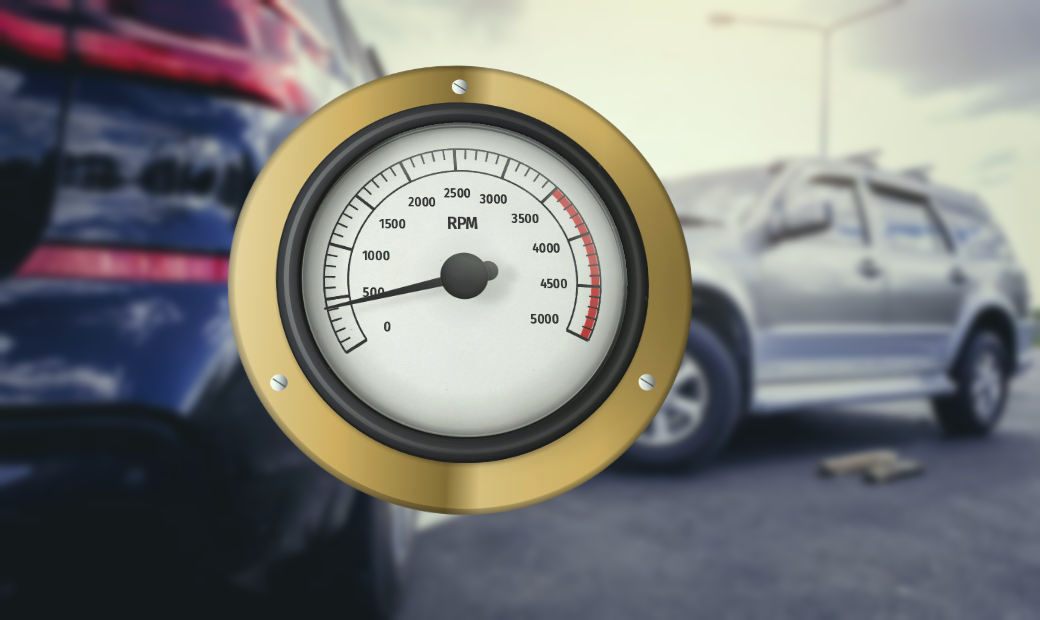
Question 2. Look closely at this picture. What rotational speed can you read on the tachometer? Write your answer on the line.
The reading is 400 rpm
